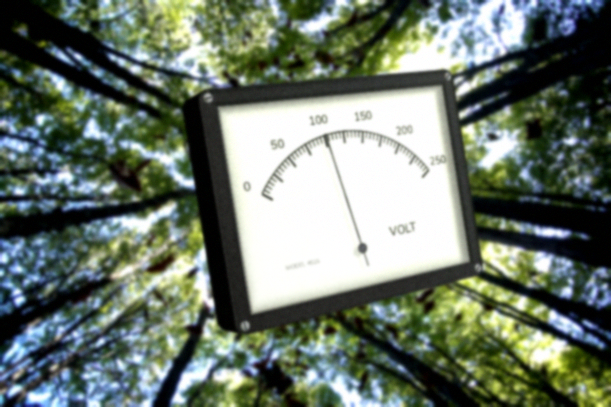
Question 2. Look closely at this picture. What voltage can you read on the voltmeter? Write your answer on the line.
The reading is 100 V
